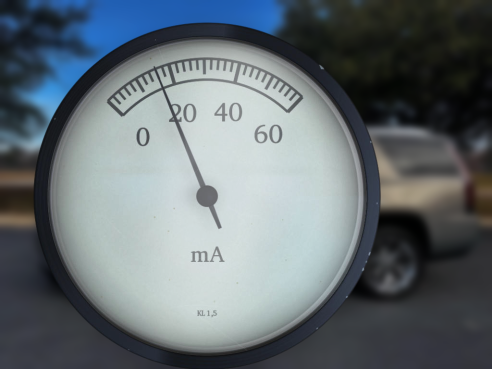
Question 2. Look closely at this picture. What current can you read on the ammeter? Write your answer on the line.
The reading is 16 mA
